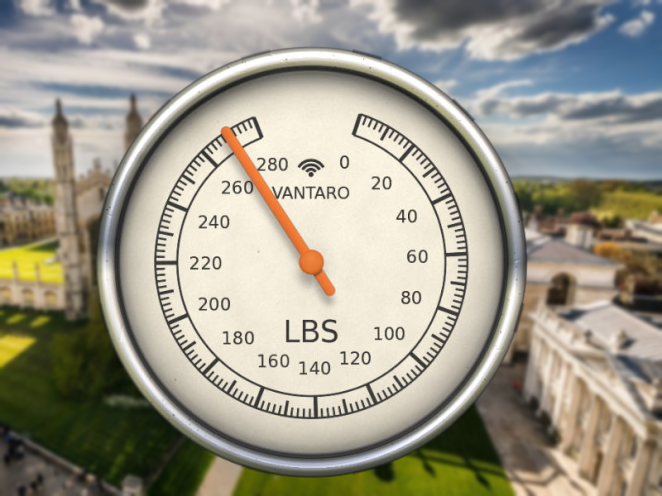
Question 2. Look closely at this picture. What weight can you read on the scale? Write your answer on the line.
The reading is 270 lb
